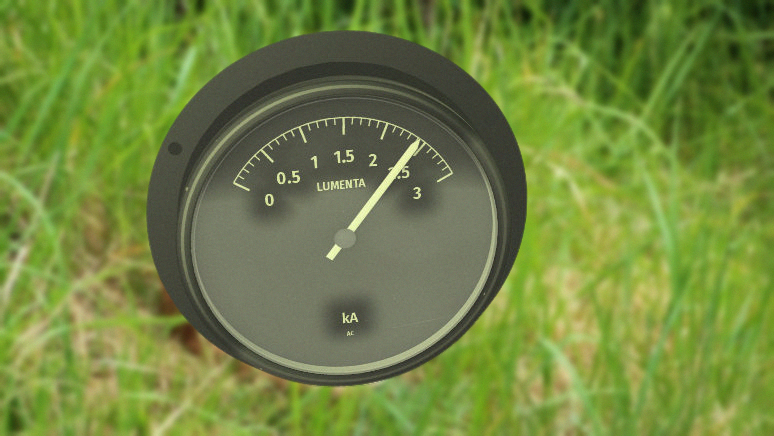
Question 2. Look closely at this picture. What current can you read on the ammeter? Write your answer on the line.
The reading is 2.4 kA
